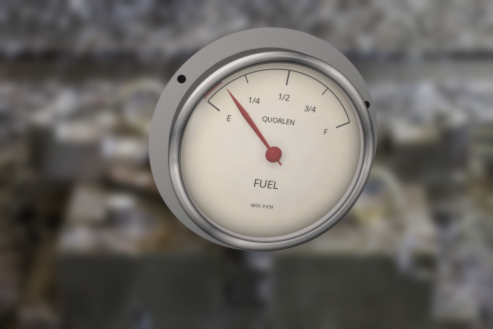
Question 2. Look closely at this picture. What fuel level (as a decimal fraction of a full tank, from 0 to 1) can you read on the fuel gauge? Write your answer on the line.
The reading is 0.125
